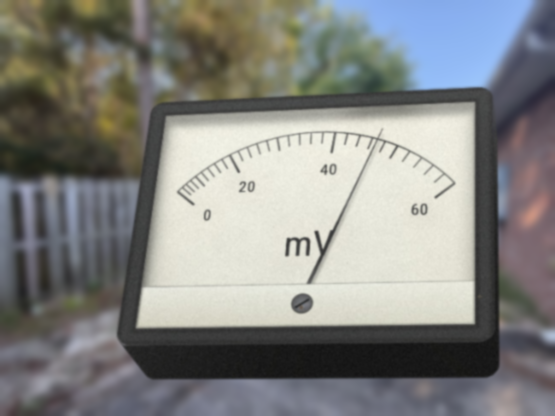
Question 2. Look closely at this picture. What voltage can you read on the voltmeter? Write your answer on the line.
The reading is 47 mV
